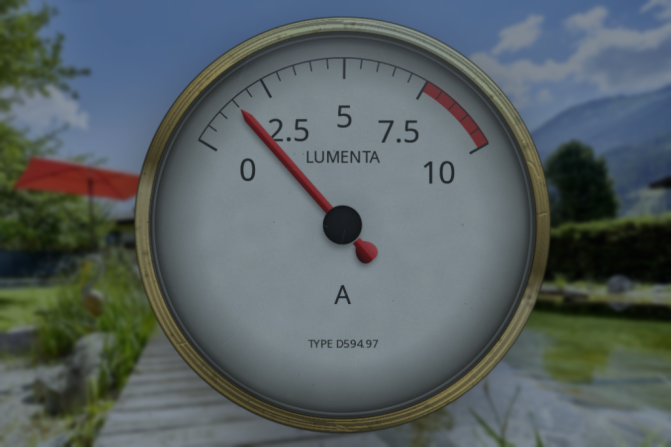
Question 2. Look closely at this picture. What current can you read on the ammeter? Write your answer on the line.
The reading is 1.5 A
